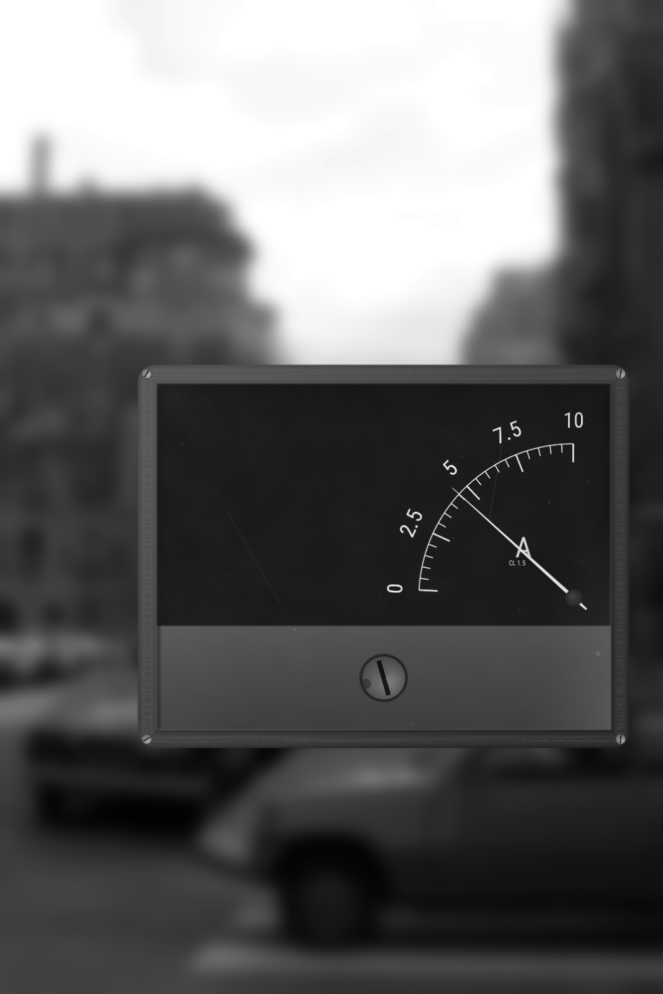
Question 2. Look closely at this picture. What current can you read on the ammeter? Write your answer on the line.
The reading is 4.5 A
